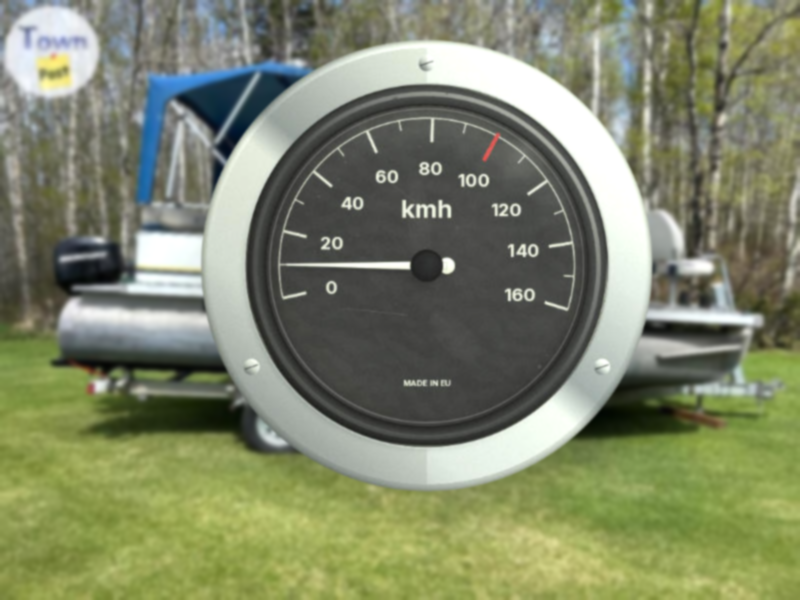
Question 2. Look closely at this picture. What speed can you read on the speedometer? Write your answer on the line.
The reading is 10 km/h
